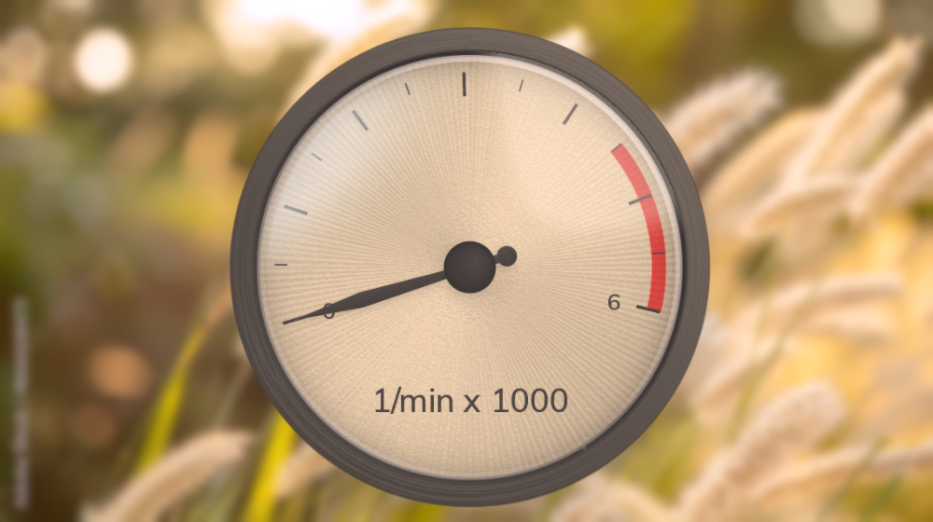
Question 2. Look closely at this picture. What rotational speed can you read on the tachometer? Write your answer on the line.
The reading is 0 rpm
